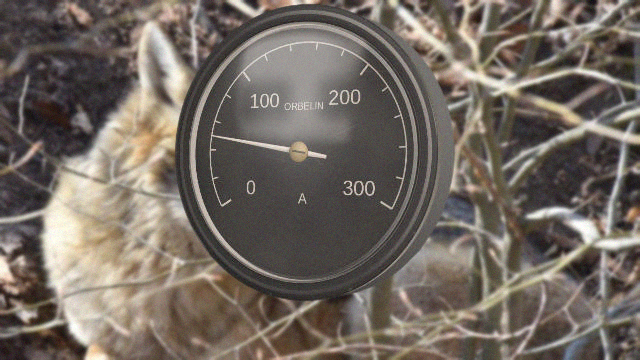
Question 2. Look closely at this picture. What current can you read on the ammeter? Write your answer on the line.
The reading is 50 A
